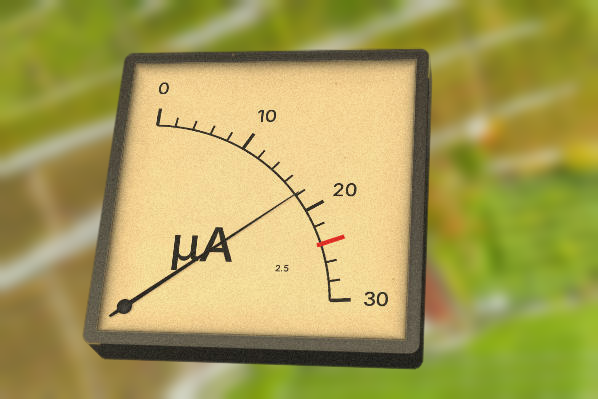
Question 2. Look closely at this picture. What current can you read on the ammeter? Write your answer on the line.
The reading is 18 µA
